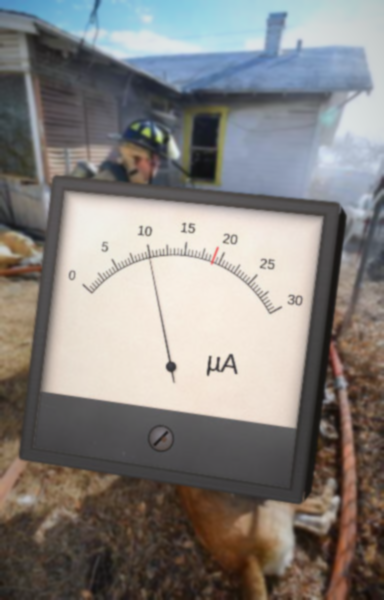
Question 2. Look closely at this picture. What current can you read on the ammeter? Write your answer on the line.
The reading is 10 µA
